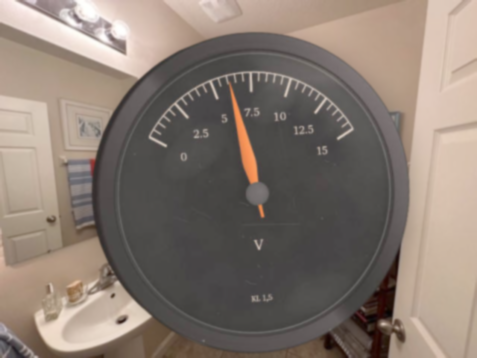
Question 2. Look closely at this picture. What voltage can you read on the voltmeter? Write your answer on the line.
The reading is 6 V
